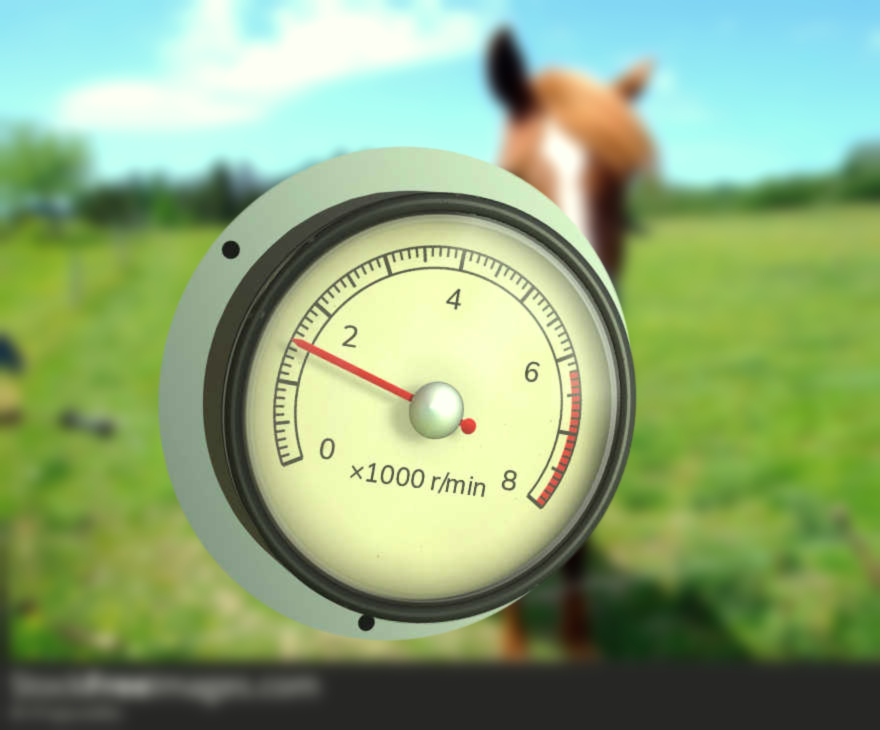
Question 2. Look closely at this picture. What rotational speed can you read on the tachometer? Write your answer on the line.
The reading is 1500 rpm
